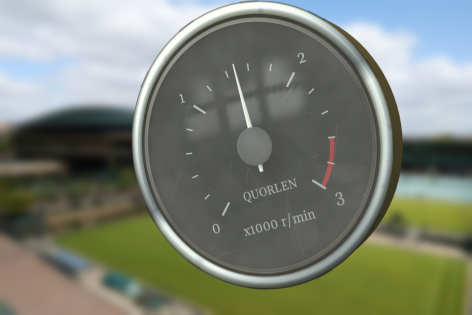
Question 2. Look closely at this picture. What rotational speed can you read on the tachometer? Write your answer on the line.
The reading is 1500 rpm
